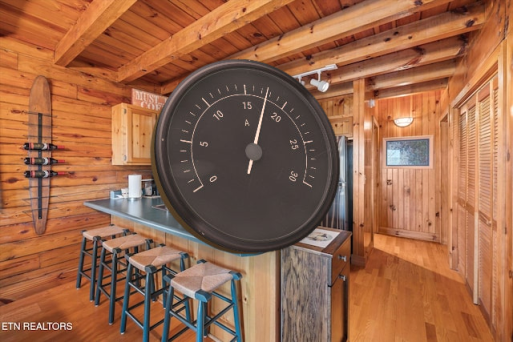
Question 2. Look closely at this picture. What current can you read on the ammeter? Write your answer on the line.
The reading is 17.5 A
